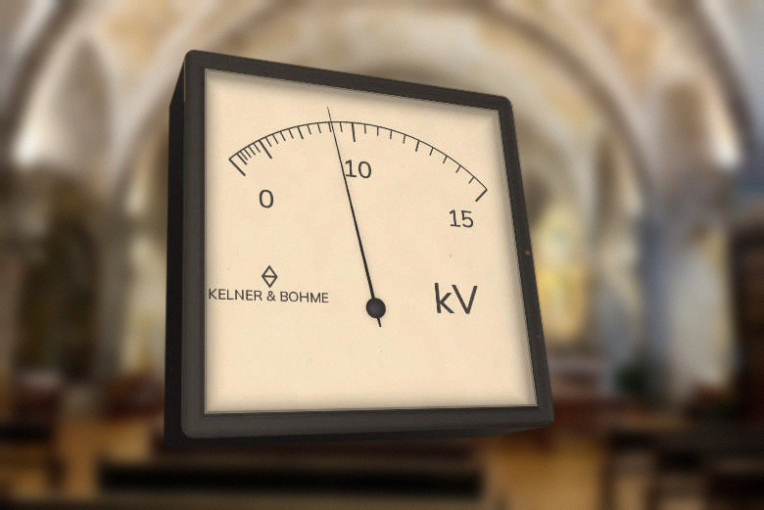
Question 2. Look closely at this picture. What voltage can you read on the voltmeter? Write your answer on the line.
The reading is 9 kV
